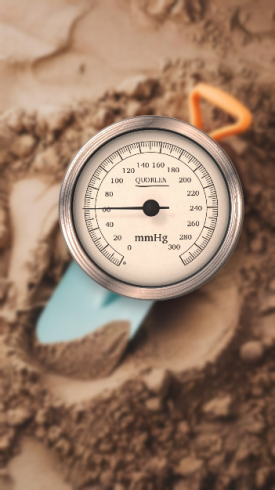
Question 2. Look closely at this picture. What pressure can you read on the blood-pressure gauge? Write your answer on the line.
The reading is 60 mmHg
